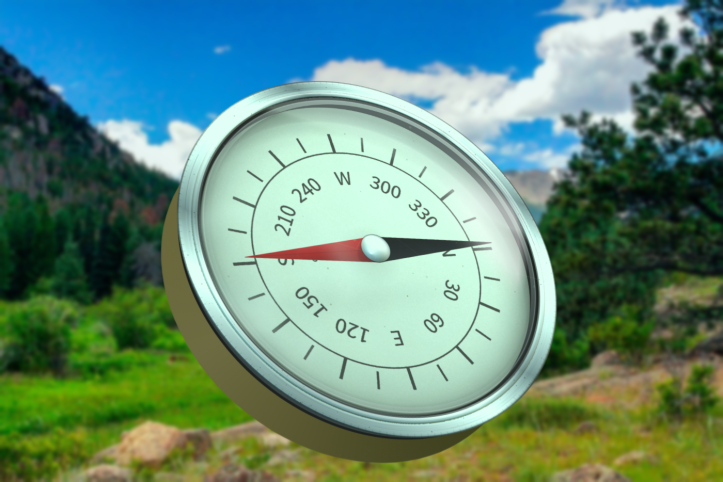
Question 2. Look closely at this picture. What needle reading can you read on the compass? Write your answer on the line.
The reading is 180 °
